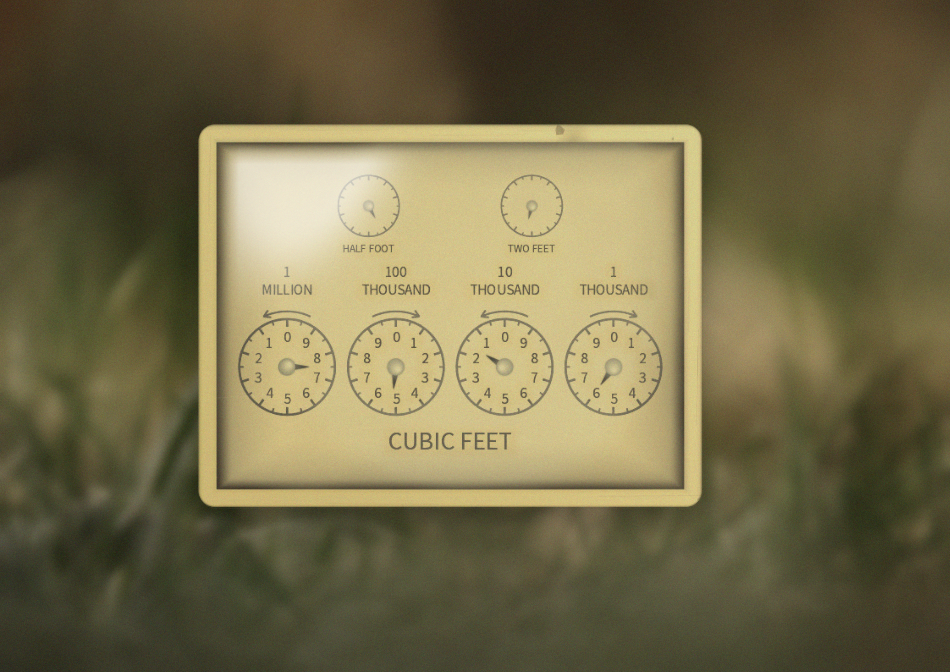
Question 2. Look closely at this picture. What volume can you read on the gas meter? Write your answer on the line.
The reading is 751600 ft³
